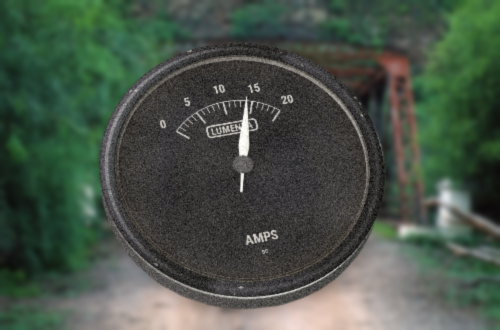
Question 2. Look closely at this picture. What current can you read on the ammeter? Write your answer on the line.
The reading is 14 A
